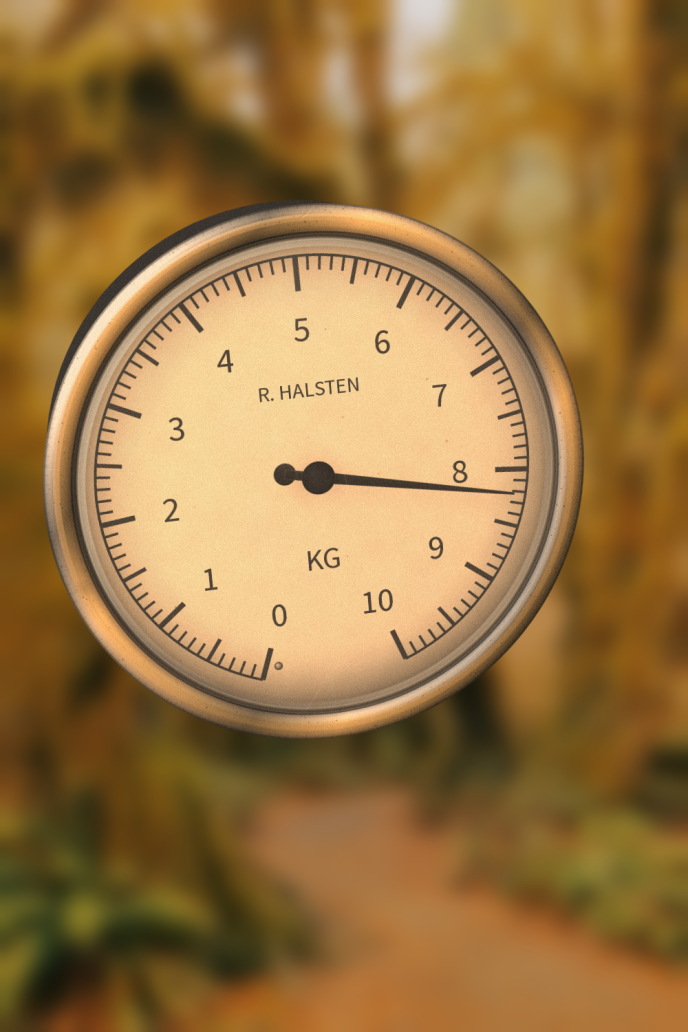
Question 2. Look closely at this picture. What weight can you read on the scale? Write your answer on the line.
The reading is 8.2 kg
